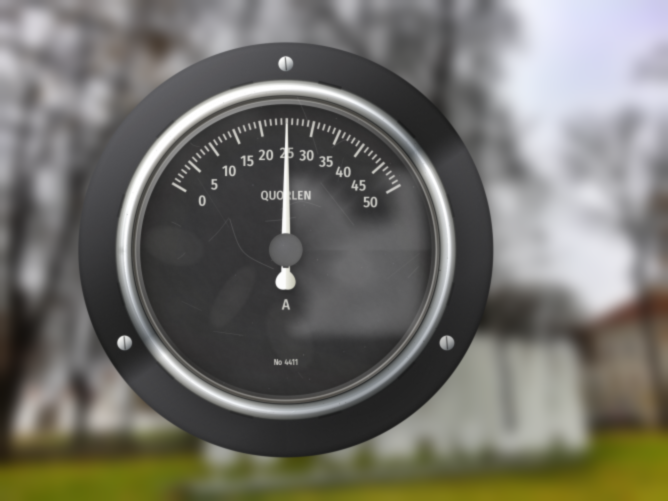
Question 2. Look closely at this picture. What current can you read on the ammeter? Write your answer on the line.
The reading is 25 A
